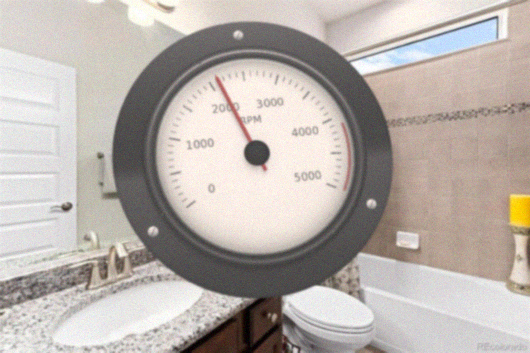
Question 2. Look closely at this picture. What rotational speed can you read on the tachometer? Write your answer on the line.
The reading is 2100 rpm
